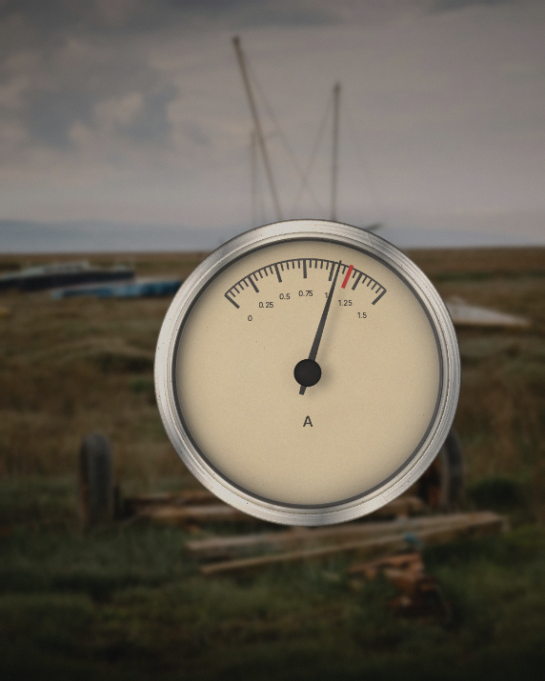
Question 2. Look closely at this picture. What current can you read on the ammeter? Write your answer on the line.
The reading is 1.05 A
